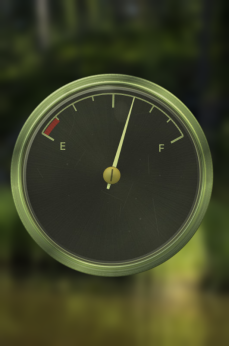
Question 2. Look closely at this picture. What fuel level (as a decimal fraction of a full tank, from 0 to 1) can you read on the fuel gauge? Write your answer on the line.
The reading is 0.625
